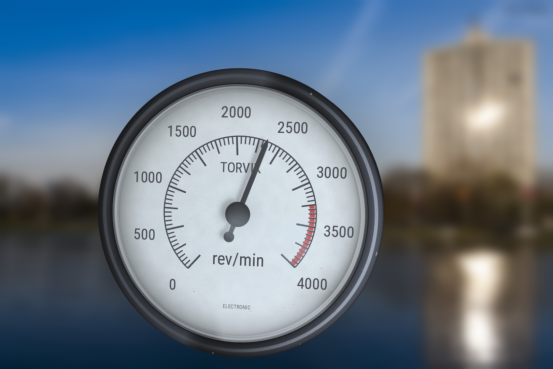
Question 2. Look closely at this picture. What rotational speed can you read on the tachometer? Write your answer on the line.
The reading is 2350 rpm
